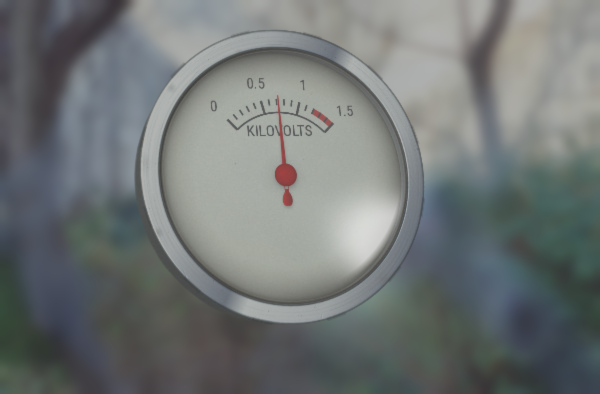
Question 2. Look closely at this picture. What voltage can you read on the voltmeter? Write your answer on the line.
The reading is 0.7 kV
